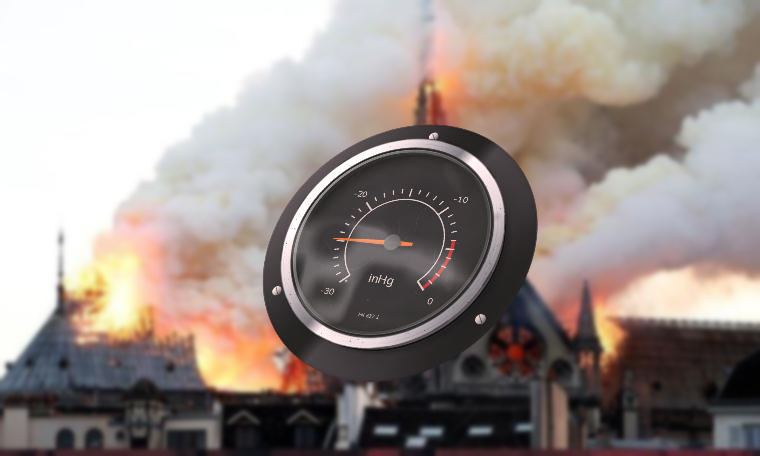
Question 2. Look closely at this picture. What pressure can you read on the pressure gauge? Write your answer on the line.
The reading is -25 inHg
